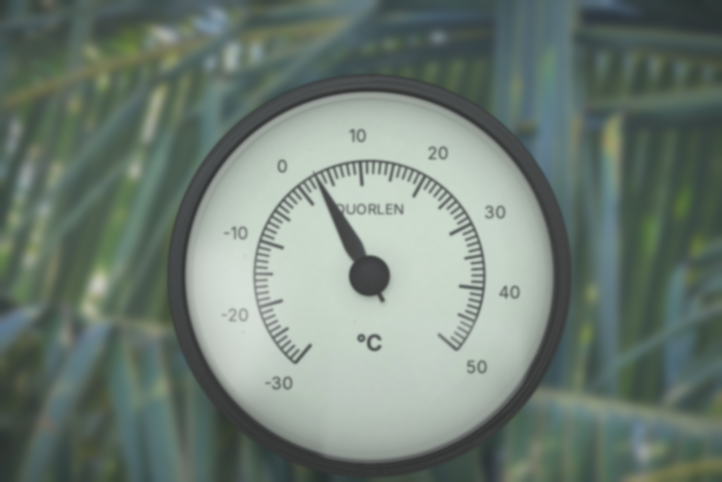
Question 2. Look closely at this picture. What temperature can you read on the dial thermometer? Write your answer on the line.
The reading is 3 °C
